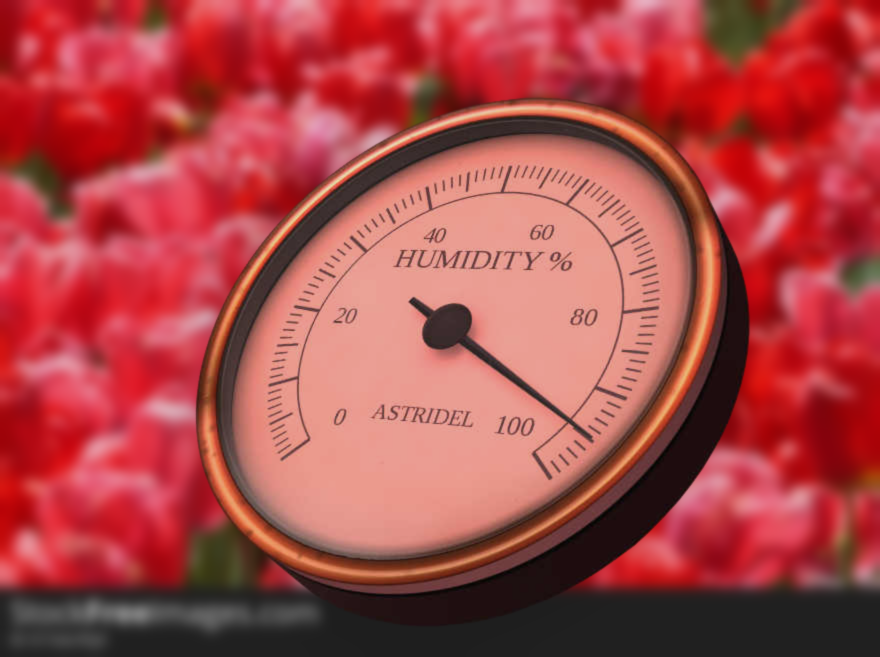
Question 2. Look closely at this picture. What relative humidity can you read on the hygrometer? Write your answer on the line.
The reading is 95 %
